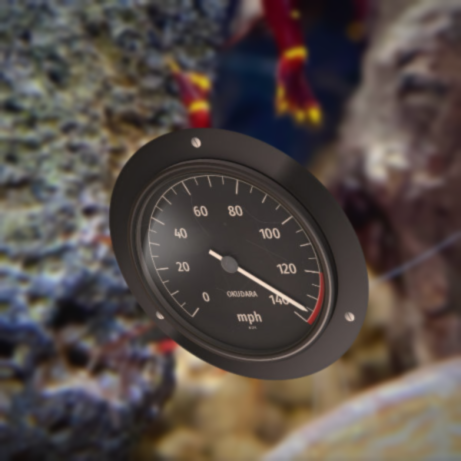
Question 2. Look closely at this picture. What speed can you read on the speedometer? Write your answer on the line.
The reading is 135 mph
